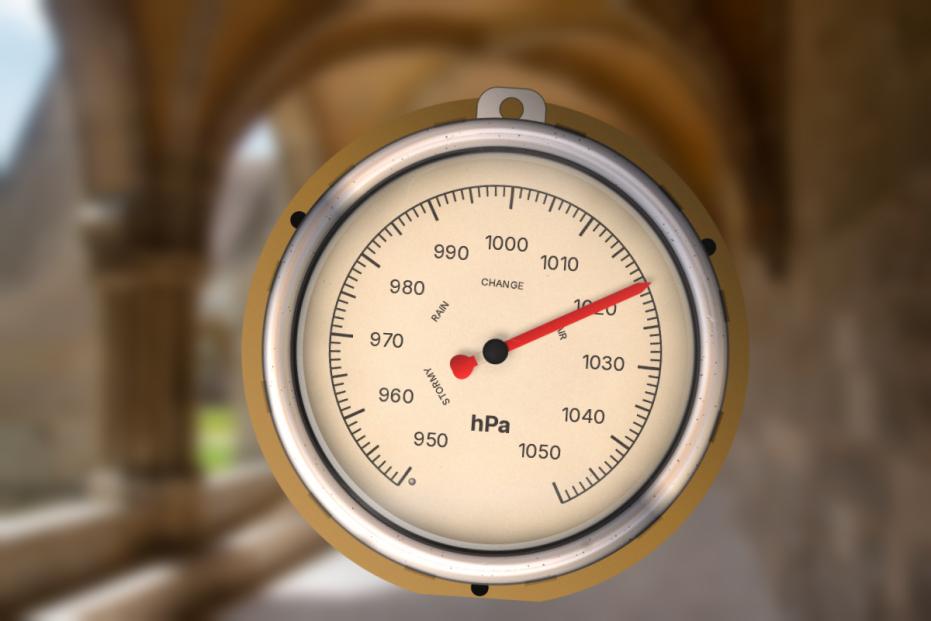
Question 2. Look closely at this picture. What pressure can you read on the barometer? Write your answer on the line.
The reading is 1020 hPa
